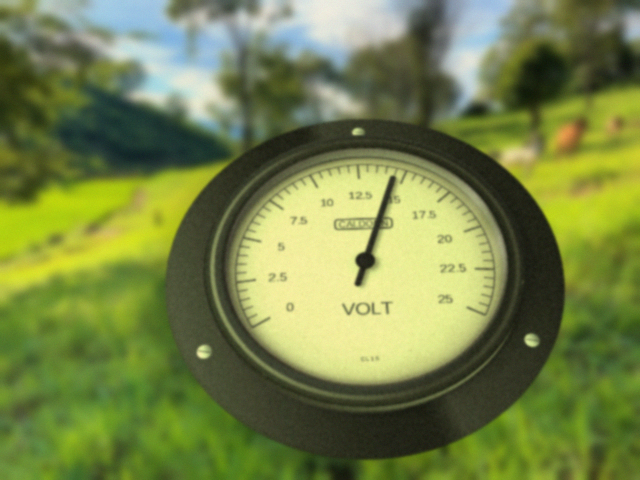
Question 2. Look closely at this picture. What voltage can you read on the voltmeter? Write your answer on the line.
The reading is 14.5 V
